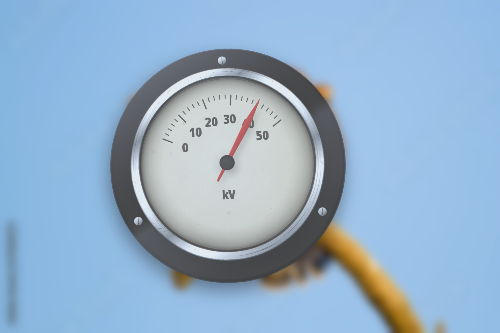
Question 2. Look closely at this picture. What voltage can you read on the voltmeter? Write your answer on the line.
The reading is 40 kV
